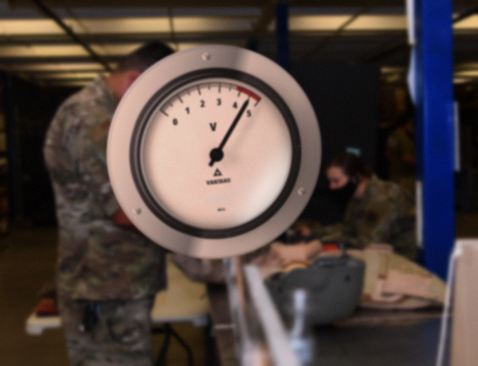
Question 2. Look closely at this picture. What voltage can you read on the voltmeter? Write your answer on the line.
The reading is 4.5 V
